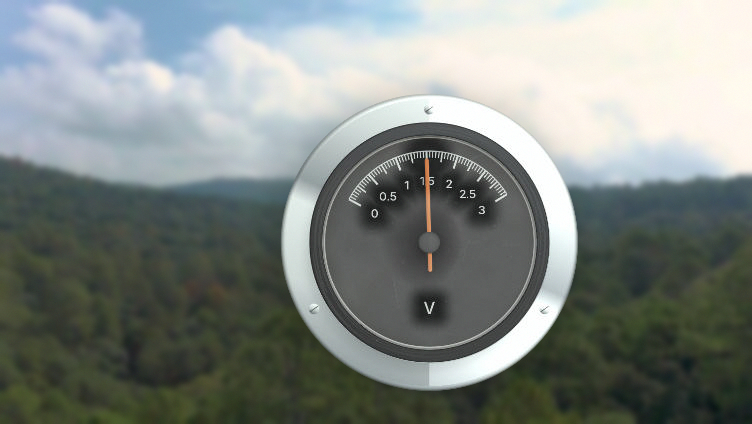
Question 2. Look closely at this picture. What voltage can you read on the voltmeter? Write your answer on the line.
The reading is 1.5 V
